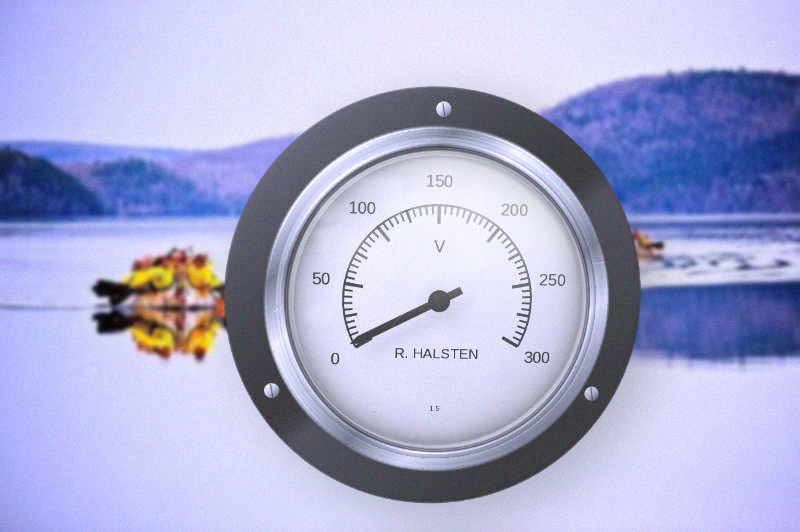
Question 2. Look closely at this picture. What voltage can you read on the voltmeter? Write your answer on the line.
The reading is 5 V
